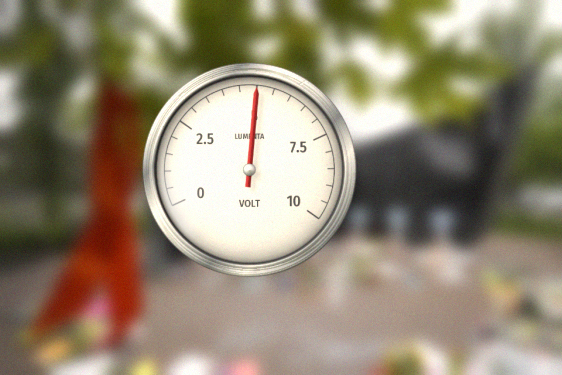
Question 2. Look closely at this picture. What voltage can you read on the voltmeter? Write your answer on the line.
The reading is 5 V
